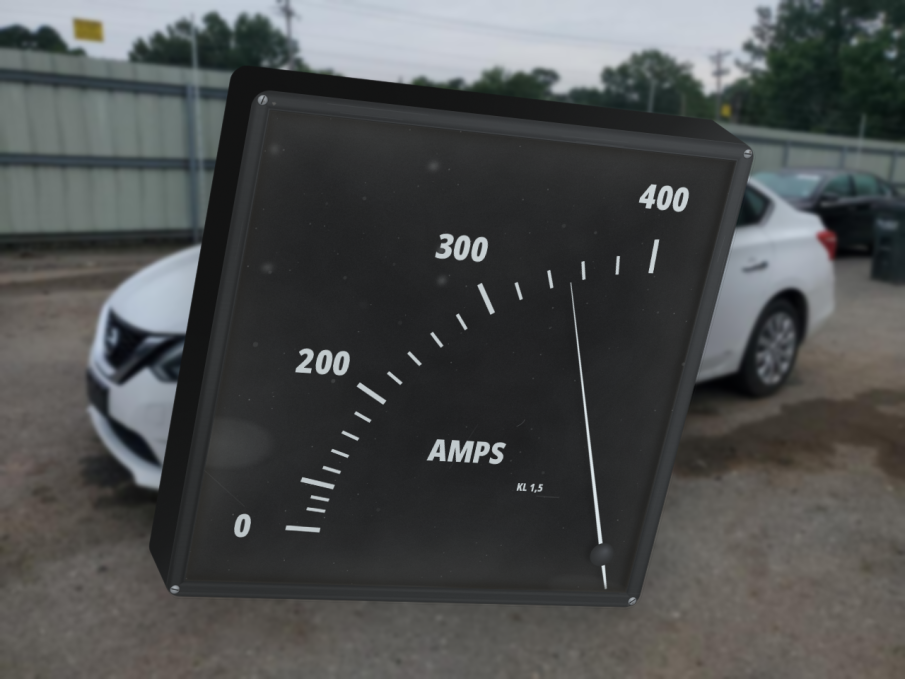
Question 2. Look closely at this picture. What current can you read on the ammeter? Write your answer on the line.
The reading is 350 A
